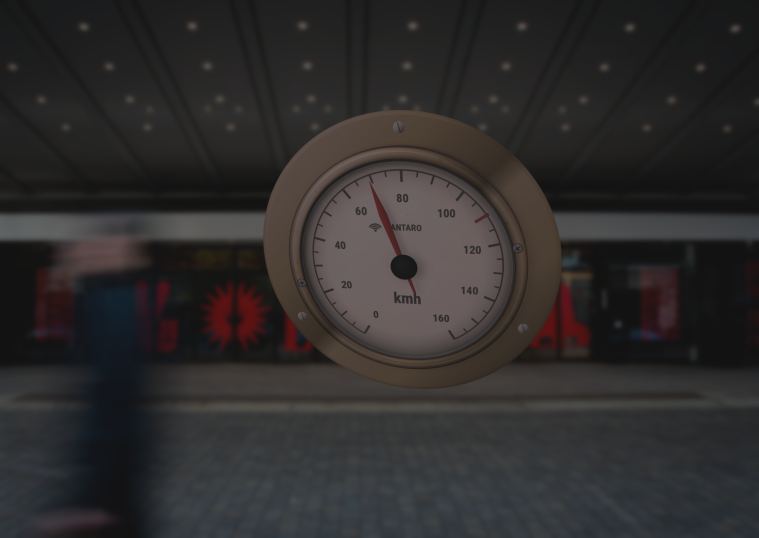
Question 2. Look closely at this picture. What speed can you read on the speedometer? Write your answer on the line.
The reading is 70 km/h
